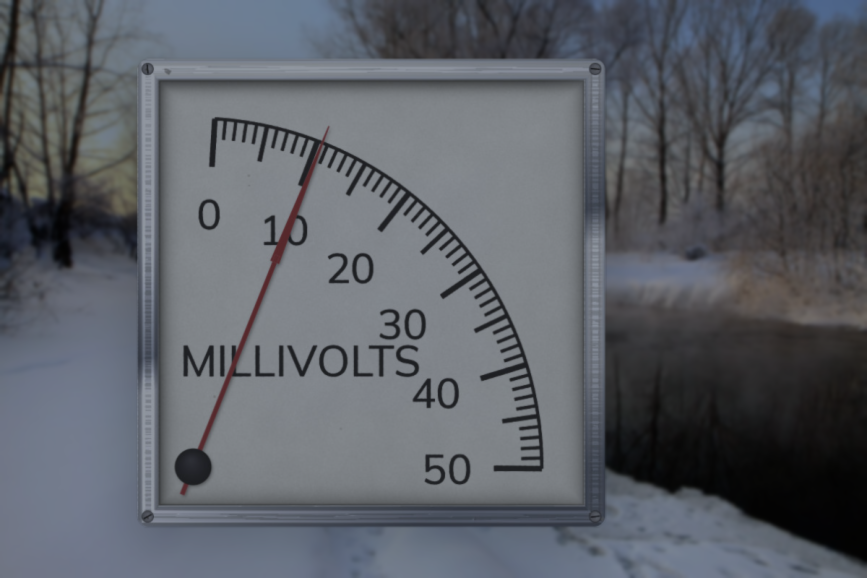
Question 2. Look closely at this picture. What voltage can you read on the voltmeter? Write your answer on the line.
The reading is 10.5 mV
